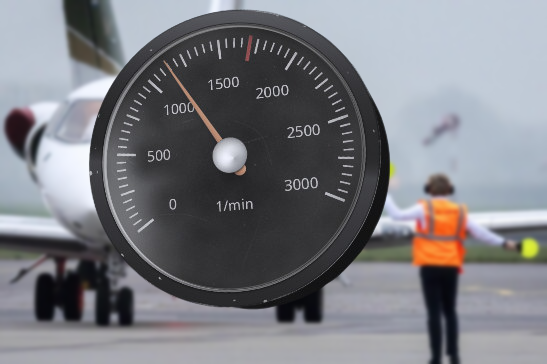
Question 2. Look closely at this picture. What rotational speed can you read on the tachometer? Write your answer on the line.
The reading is 1150 rpm
